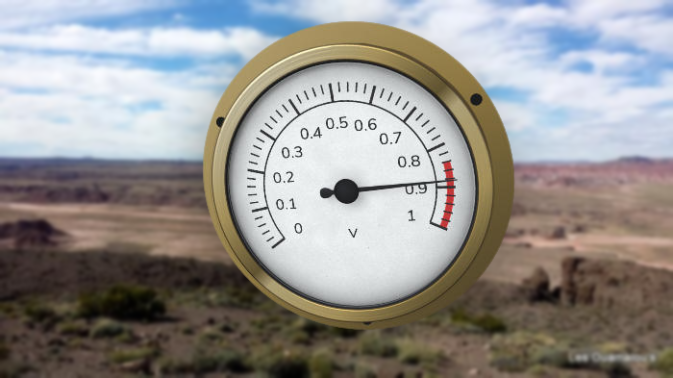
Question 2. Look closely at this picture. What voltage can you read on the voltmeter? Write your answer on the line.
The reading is 0.88 V
